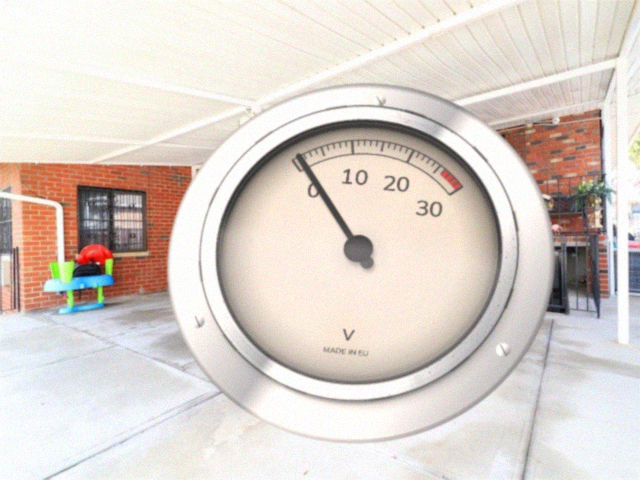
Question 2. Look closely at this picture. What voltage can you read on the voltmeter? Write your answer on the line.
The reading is 1 V
